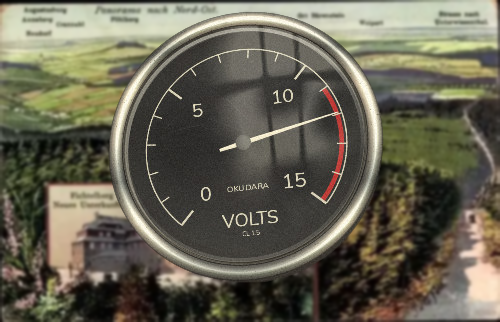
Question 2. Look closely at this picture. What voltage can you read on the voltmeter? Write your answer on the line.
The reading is 12 V
